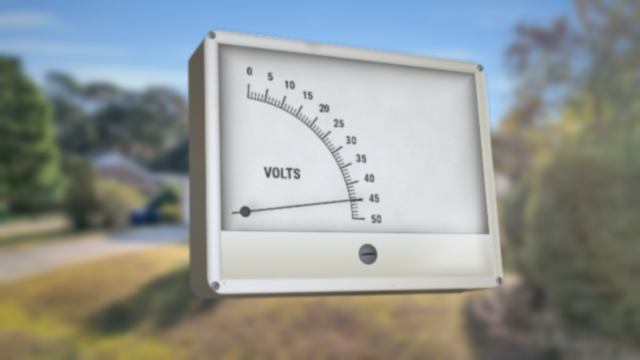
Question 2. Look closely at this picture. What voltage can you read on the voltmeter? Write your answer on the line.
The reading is 45 V
